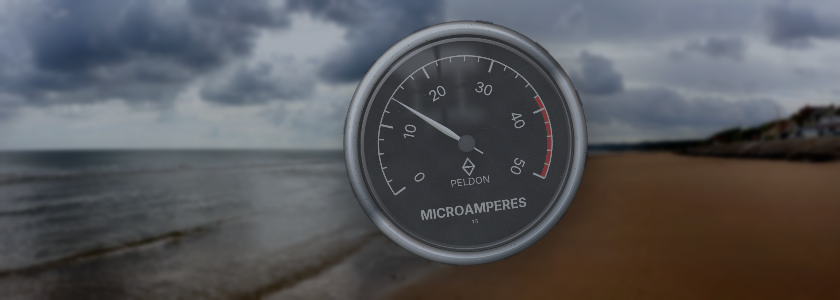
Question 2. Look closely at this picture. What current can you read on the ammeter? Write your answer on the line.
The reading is 14 µA
